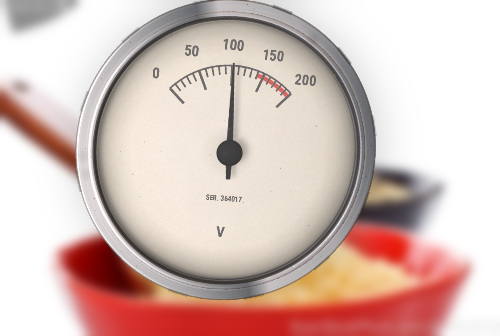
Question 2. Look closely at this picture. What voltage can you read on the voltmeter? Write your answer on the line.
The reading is 100 V
